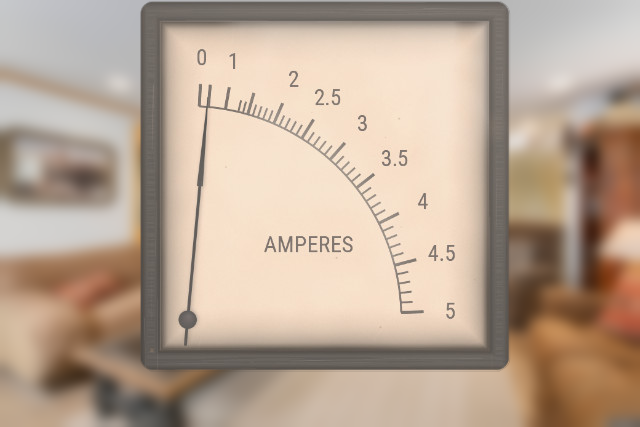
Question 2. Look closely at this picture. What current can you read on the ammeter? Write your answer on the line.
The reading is 0.5 A
